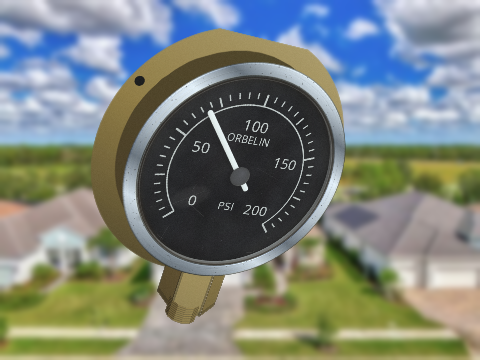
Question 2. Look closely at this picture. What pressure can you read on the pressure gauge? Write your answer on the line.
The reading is 67.5 psi
